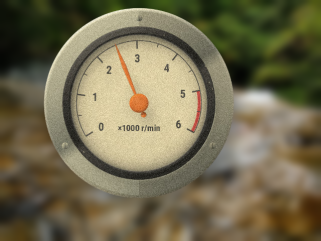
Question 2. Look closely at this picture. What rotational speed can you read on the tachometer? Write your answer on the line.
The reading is 2500 rpm
